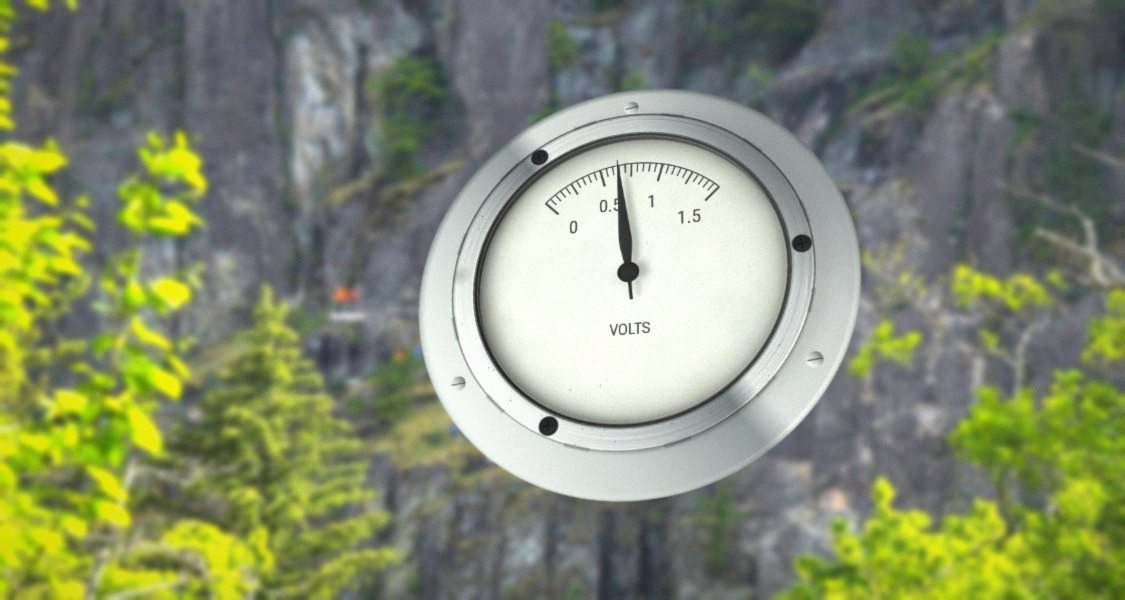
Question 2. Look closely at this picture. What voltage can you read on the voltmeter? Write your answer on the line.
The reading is 0.65 V
